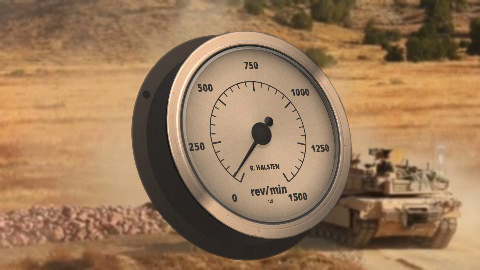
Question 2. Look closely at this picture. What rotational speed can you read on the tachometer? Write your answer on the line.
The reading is 50 rpm
